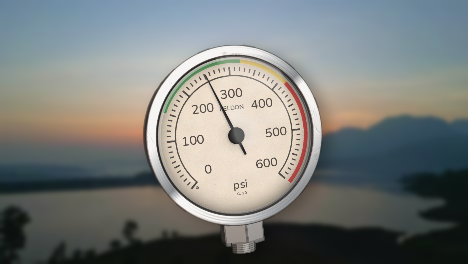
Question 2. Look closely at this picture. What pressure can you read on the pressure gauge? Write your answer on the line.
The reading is 250 psi
